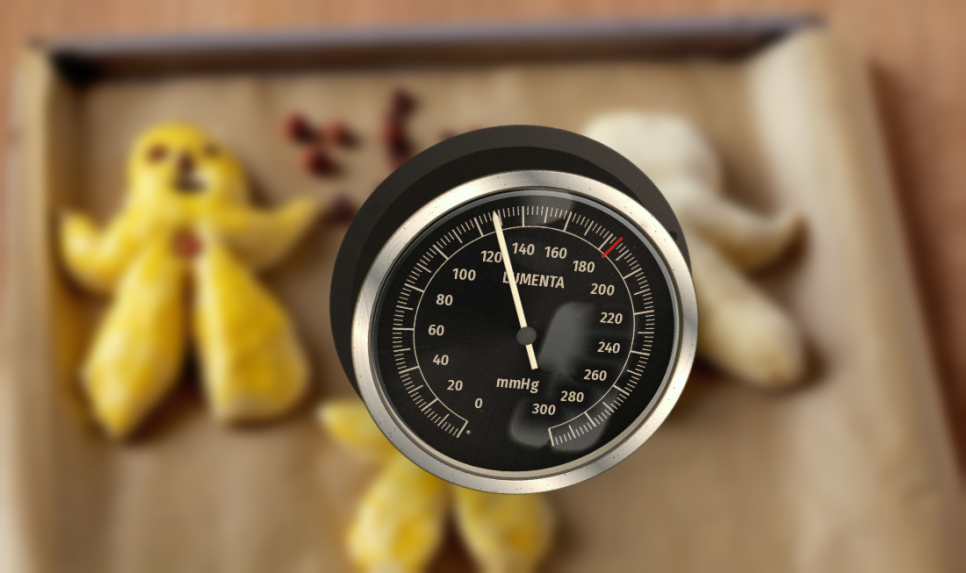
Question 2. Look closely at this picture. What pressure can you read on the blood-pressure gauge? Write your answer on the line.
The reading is 128 mmHg
